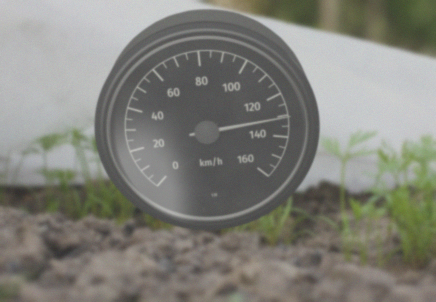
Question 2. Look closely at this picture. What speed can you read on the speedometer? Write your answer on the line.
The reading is 130 km/h
